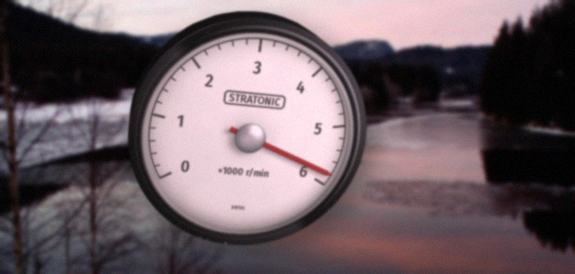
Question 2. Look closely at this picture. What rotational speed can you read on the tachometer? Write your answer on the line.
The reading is 5800 rpm
